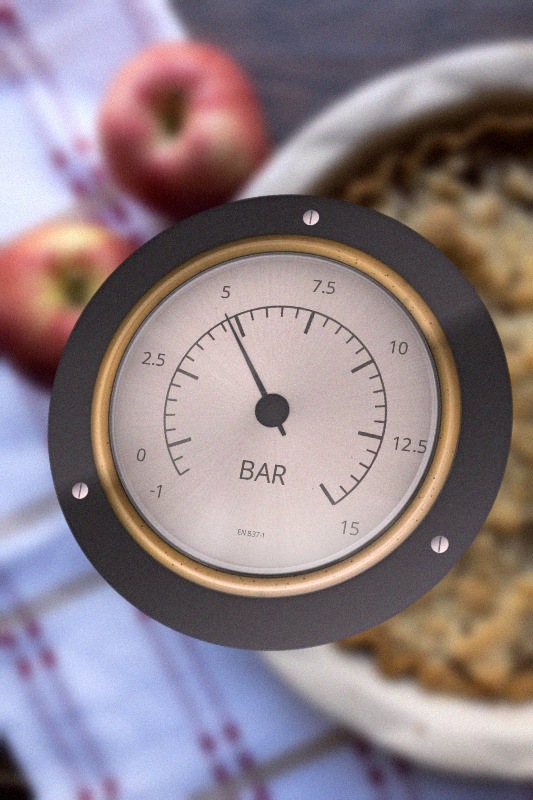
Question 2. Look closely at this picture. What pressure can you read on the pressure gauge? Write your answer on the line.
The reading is 4.75 bar
